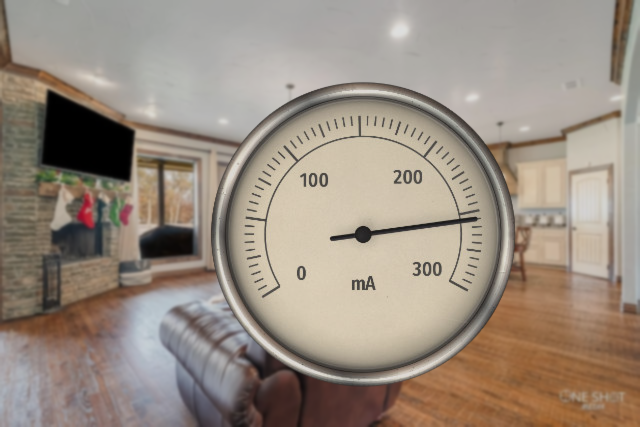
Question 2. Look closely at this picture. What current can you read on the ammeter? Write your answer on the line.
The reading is 255 mA
